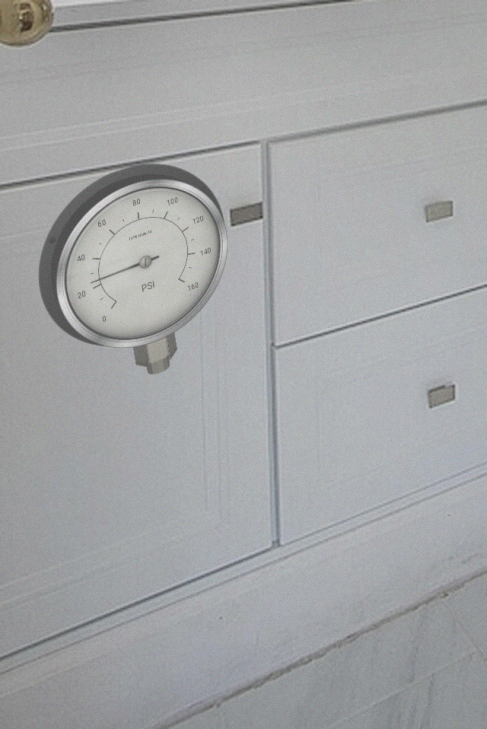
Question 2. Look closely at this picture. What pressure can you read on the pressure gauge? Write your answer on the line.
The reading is 25 psi
